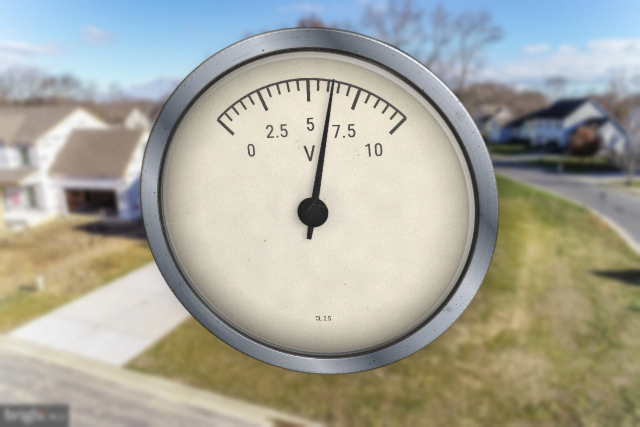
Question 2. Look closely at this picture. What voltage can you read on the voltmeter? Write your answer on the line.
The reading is 6.25 V
